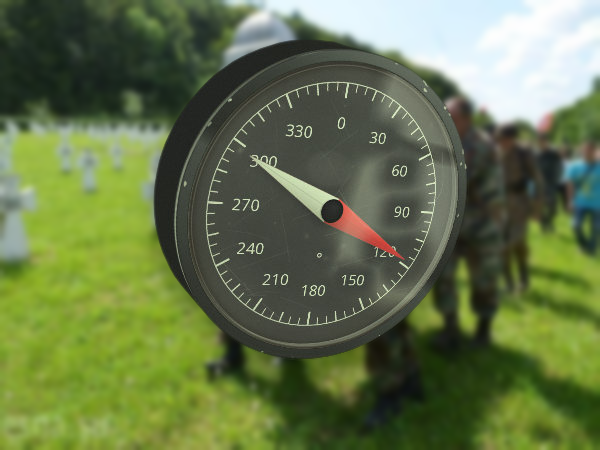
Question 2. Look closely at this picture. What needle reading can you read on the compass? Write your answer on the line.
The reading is 117.5 °
